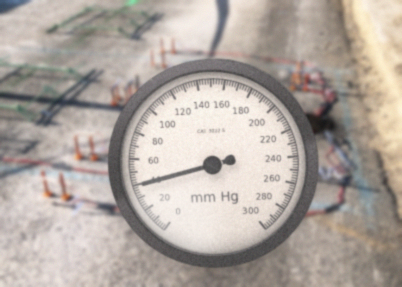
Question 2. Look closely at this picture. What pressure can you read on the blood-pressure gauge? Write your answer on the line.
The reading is 40 mmHg
